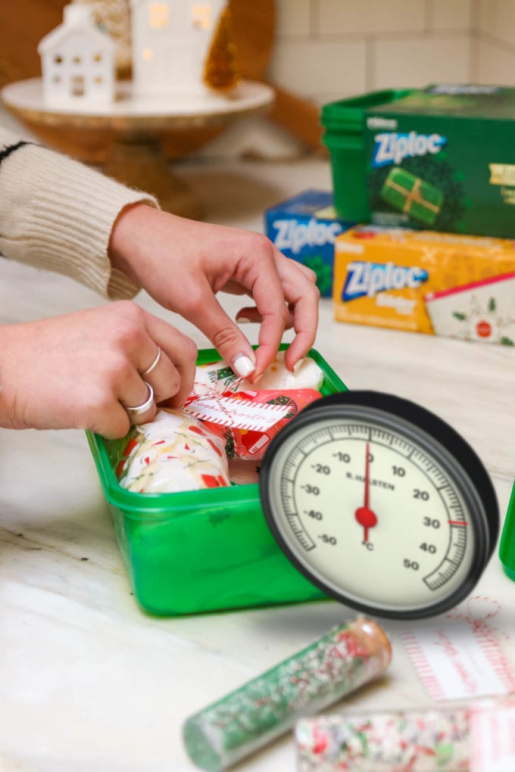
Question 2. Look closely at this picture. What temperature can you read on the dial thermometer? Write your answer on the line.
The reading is 0 °C
